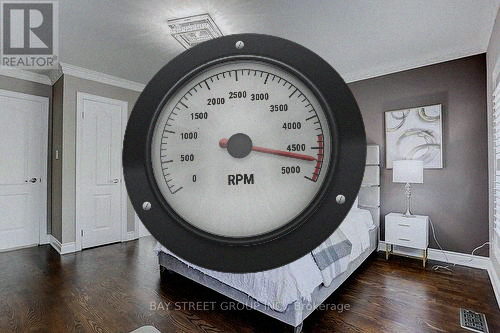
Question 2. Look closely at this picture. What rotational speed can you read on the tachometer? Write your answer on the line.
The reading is 4700 rpm
